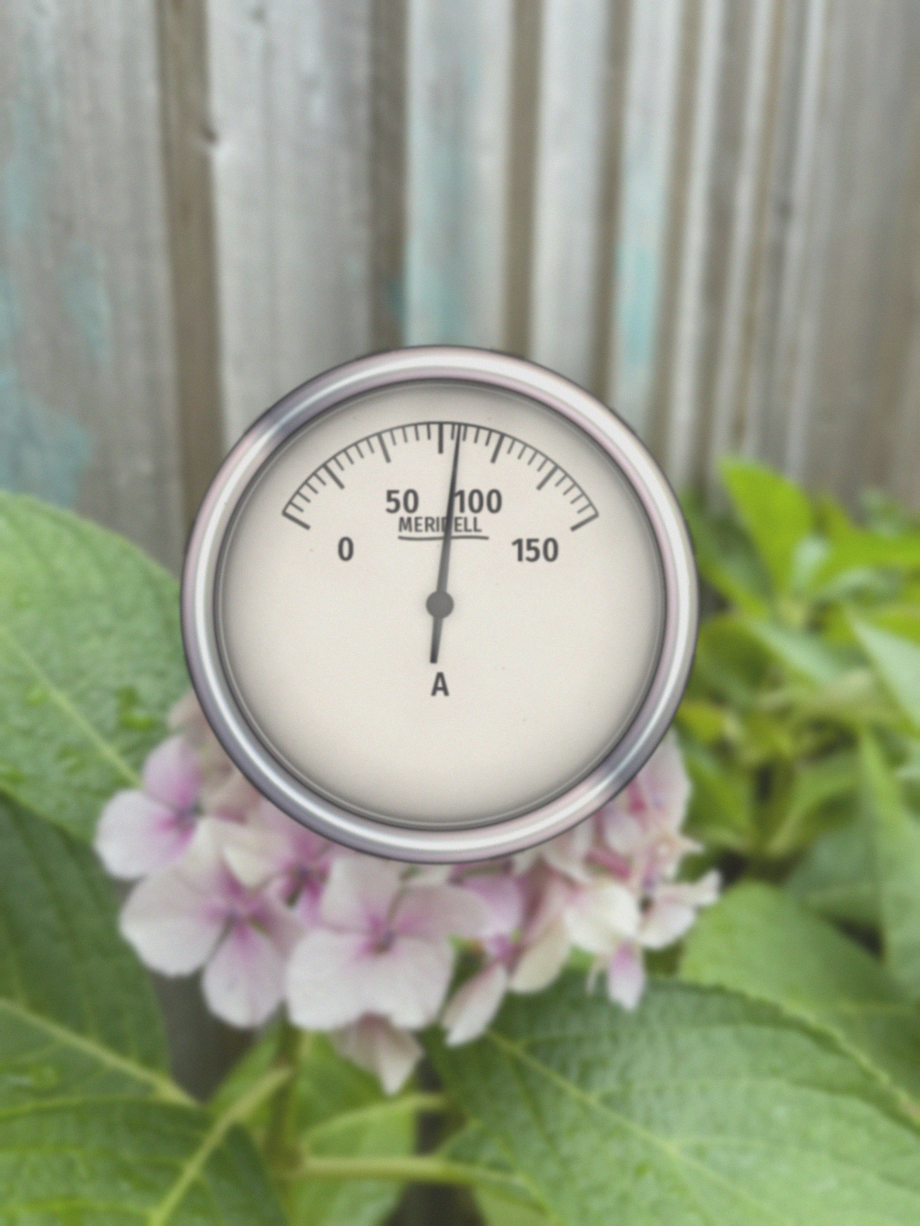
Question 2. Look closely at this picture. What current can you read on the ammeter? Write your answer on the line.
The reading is 82.5 A
